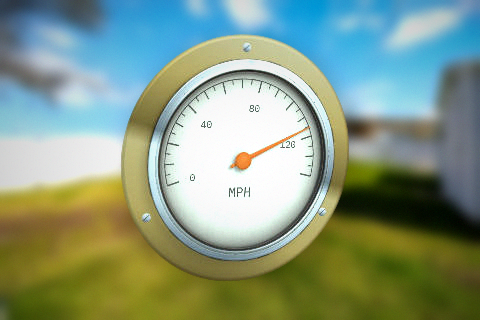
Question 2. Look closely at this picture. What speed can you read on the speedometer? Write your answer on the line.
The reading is 115 mph
